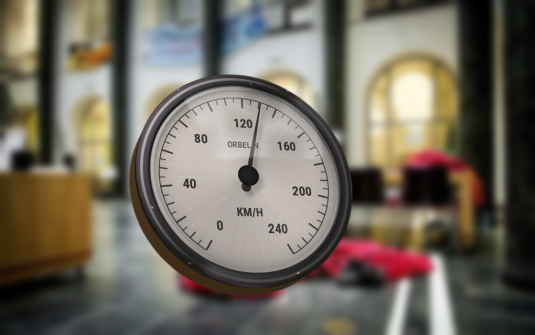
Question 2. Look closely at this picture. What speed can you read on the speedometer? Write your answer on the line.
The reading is 130 km/h
